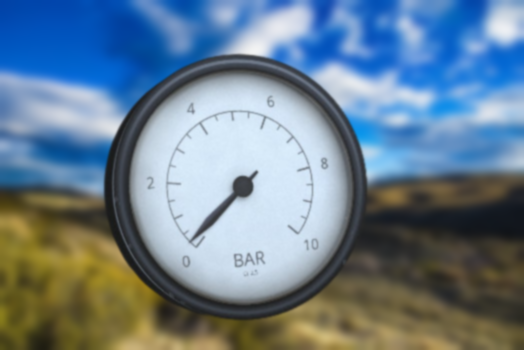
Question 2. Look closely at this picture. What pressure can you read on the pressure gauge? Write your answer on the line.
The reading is 0.25 bar
